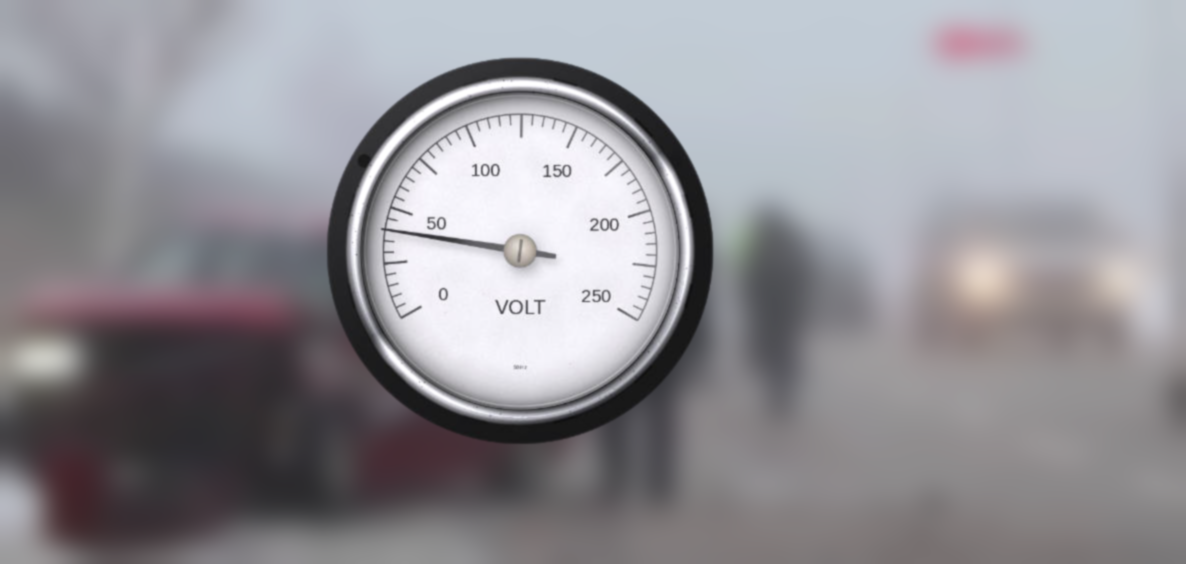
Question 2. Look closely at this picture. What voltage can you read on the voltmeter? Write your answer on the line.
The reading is 40 V
